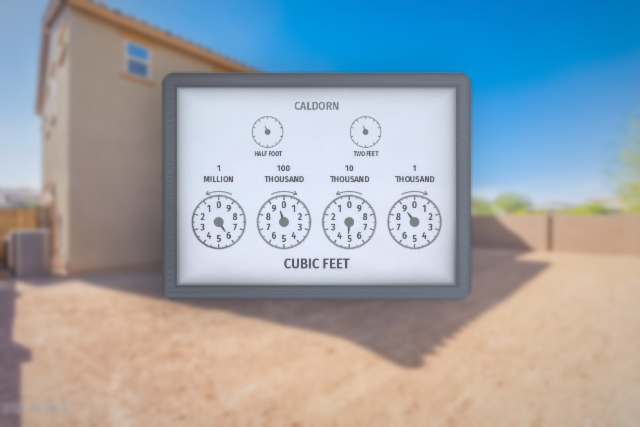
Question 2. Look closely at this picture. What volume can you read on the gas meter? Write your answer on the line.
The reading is 594900 ft³
